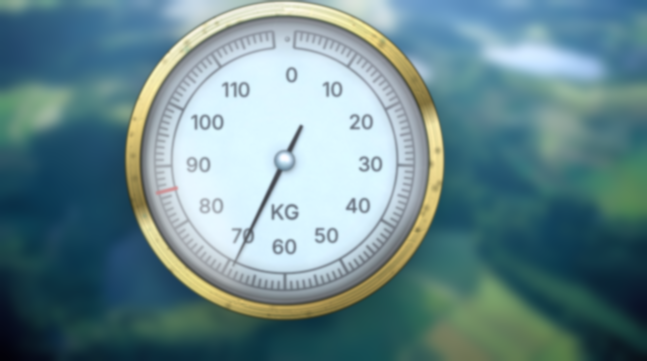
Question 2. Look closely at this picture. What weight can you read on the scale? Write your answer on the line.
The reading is 69 kg
